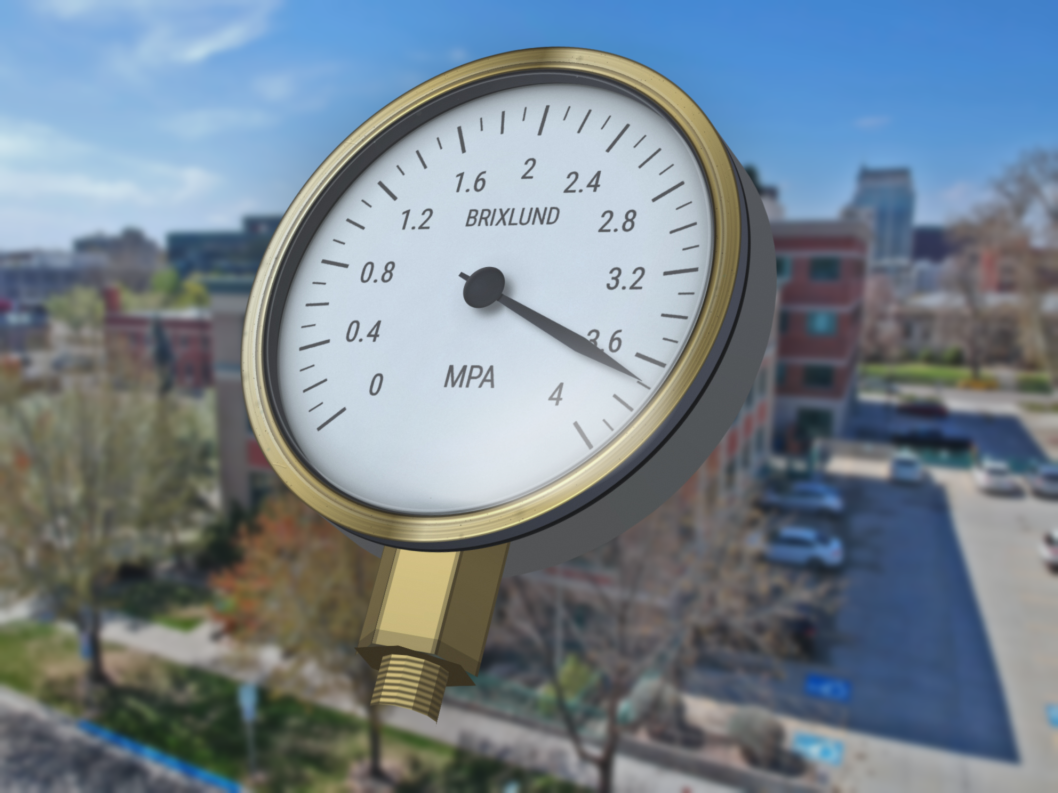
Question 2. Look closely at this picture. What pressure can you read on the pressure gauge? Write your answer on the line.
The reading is 3.7 MPa
